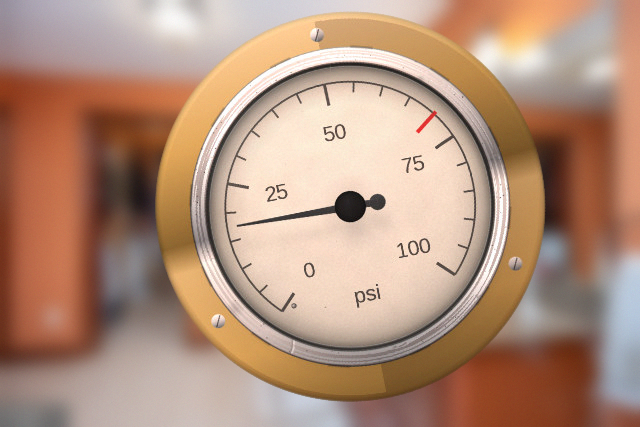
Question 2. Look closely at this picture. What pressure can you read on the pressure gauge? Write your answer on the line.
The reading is 17.5 psi
